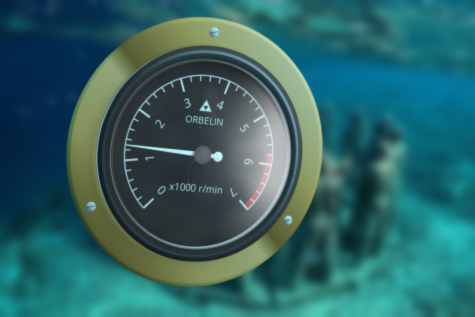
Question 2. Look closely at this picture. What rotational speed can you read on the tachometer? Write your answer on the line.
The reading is 1300 rpm
